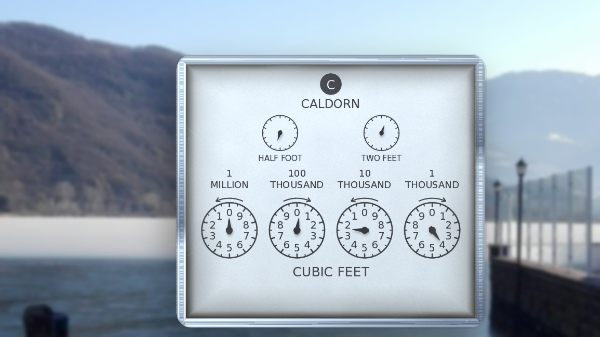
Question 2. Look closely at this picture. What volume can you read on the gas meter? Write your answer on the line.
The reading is 2400 ft³
